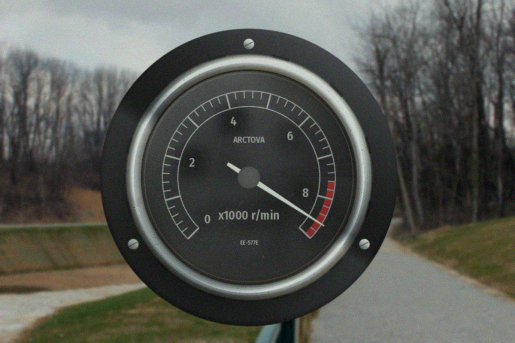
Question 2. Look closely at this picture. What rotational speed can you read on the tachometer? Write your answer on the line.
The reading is 8600 rpm
